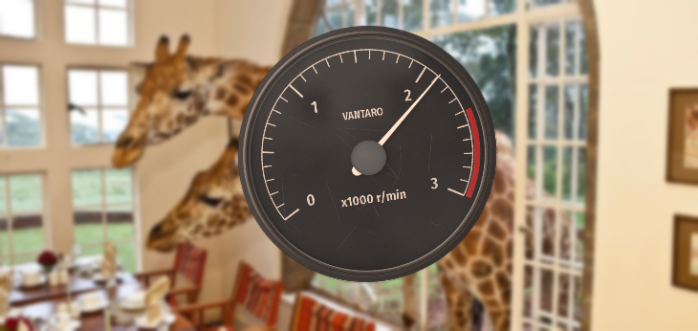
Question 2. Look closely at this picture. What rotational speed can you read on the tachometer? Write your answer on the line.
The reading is 2100 rpm
